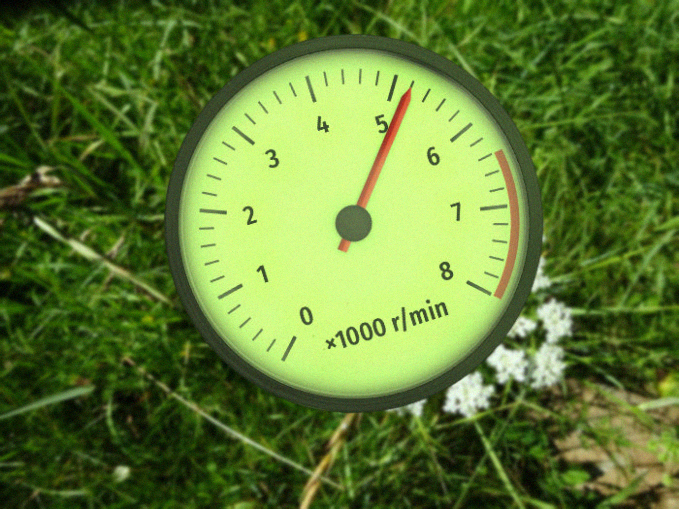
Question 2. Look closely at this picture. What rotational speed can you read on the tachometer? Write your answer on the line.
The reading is 5200 rpm
